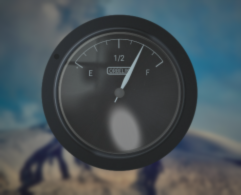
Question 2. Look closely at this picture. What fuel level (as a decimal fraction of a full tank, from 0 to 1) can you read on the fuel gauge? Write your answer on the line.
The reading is 0.75
